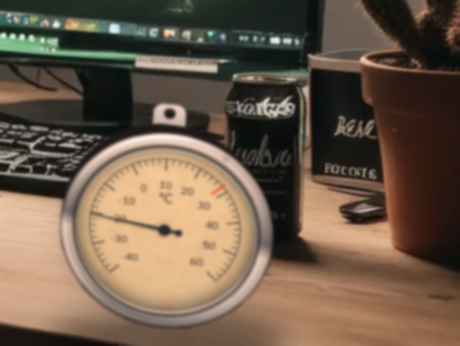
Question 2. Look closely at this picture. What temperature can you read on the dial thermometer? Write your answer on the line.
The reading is -20 °C
